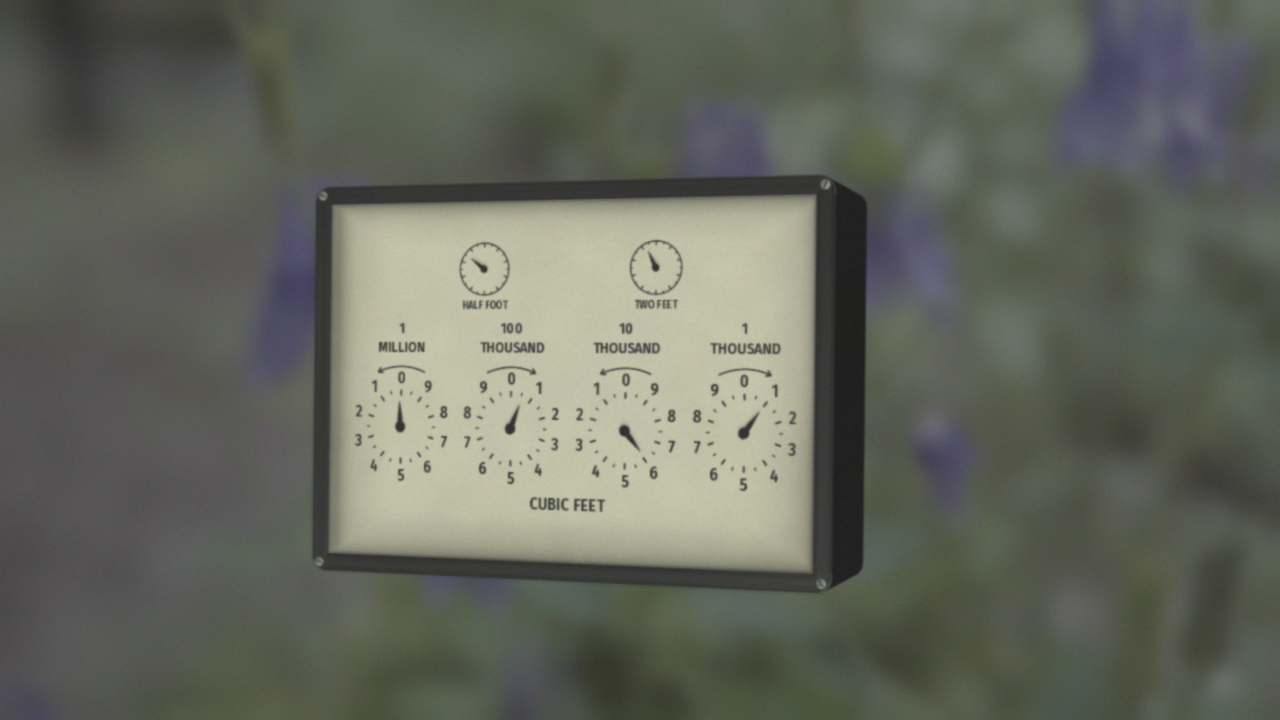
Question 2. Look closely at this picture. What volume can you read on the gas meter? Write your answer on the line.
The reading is 6100 ft³
